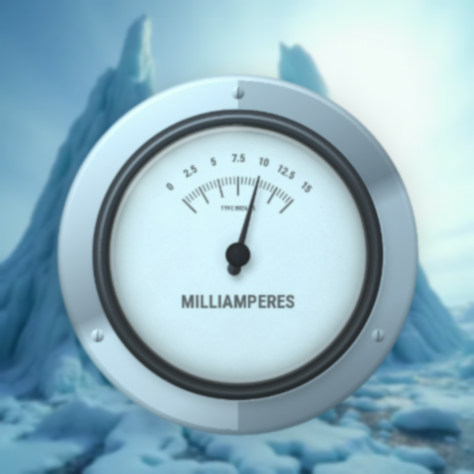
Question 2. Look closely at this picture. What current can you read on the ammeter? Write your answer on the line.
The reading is 10 mA
